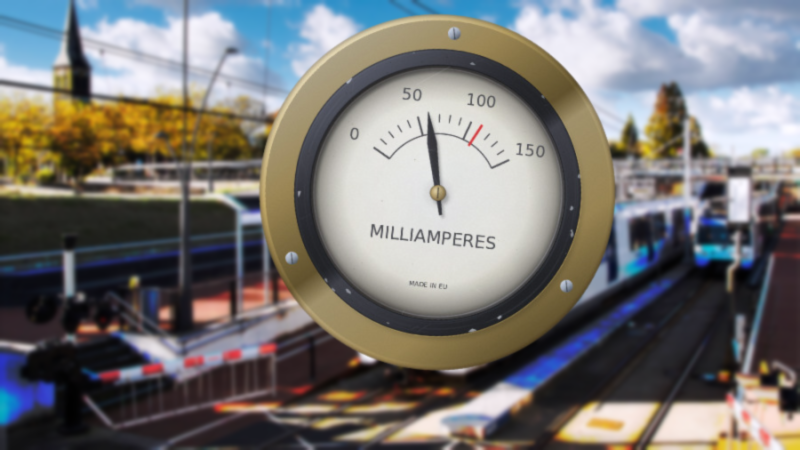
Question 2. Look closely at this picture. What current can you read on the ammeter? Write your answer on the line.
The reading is 60 mA
